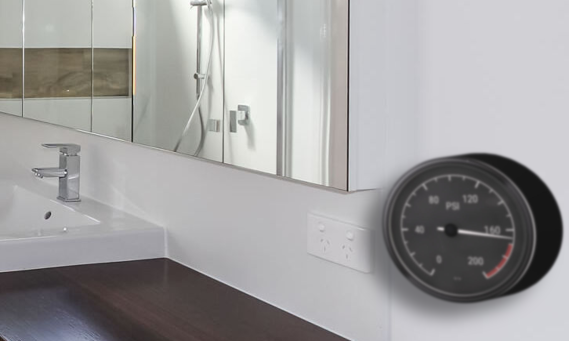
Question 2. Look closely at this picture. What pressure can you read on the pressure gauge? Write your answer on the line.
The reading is 165 psi
